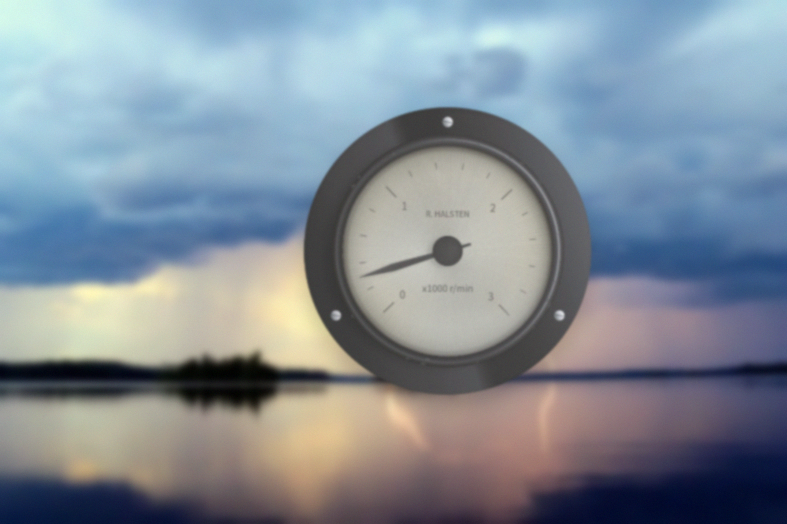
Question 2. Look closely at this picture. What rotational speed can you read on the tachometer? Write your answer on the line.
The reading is 300 rpm
